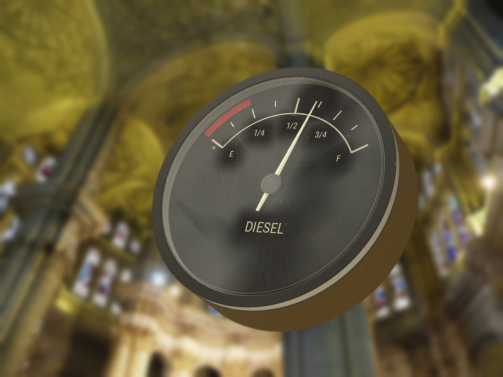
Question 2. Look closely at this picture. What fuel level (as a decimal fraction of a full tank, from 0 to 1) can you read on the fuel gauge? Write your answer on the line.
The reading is 0.625
